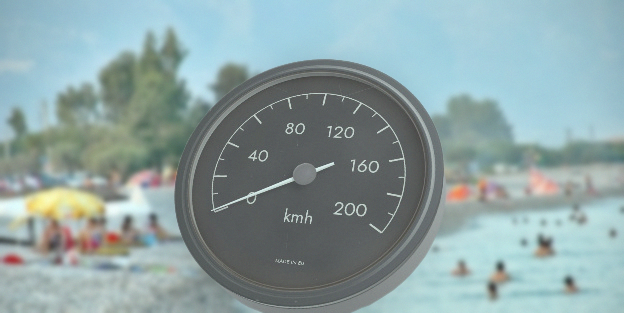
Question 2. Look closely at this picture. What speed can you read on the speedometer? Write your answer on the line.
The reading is 0 km/h
